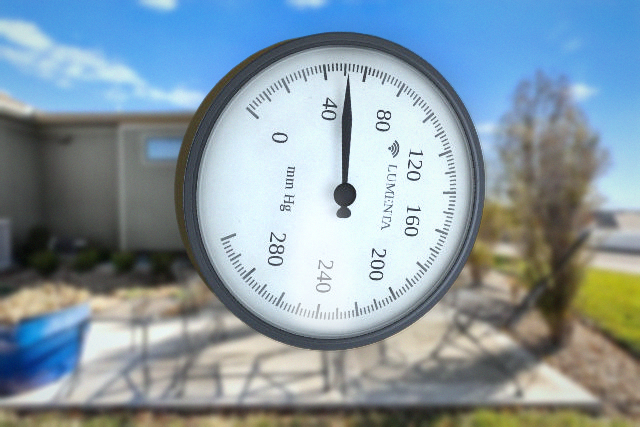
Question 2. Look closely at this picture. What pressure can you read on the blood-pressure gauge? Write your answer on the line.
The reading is 50 mmHg
